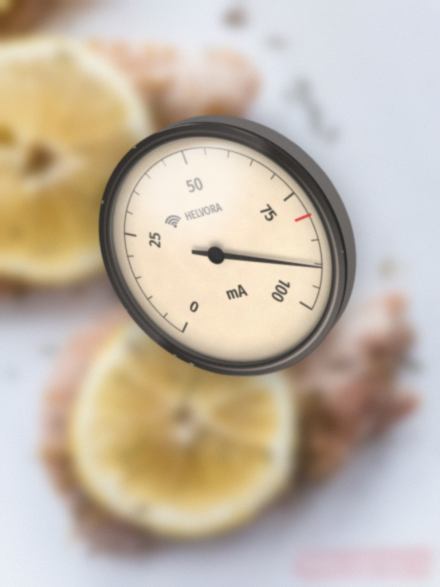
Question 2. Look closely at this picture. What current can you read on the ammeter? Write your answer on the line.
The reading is 90 mA
